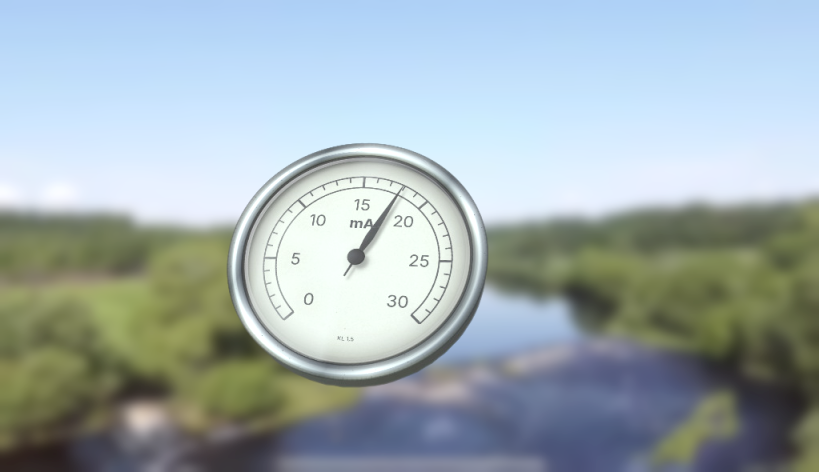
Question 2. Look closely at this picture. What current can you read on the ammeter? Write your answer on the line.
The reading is 18 mA
